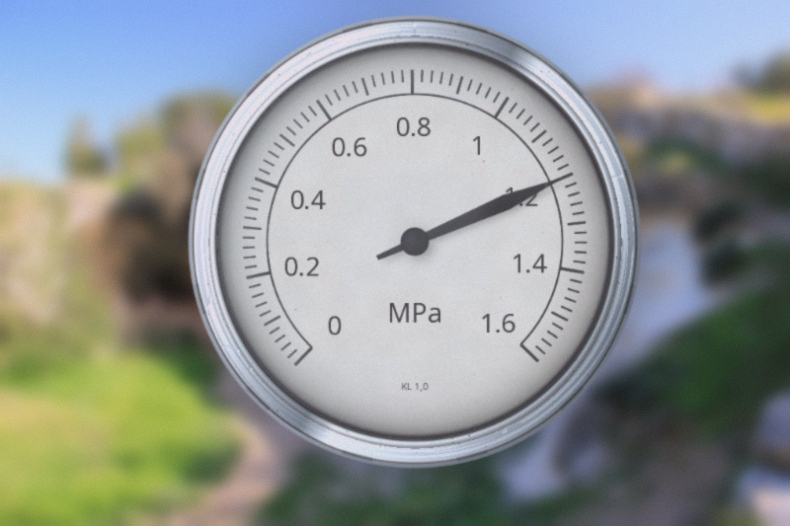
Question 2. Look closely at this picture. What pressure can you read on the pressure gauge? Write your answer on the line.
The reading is 1.2 MPa
